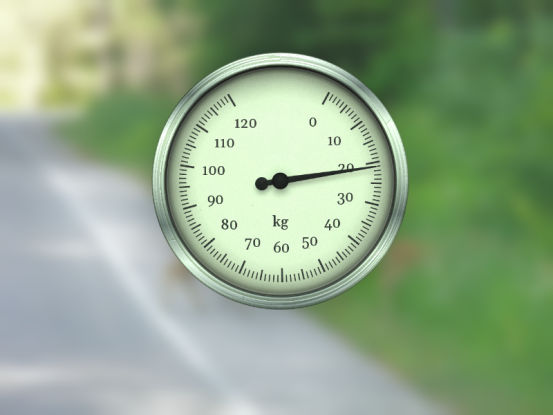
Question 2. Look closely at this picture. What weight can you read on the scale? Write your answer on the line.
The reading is 21 kg
